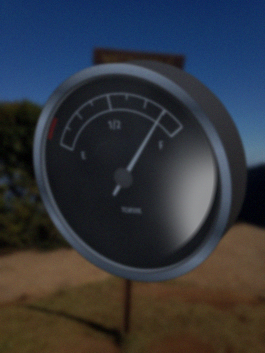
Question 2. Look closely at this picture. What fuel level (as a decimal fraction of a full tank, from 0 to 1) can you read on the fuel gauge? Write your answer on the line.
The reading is 0.875
